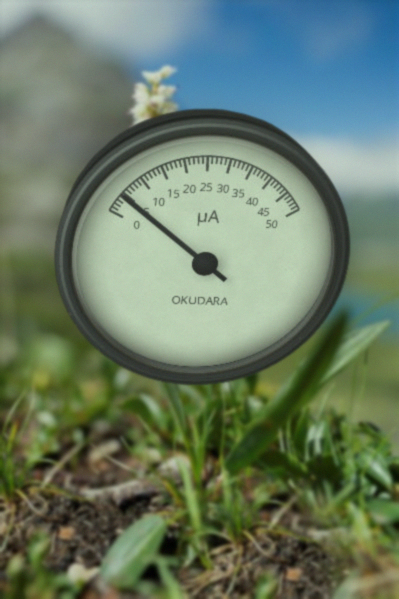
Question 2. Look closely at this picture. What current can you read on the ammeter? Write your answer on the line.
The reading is 5 µA
